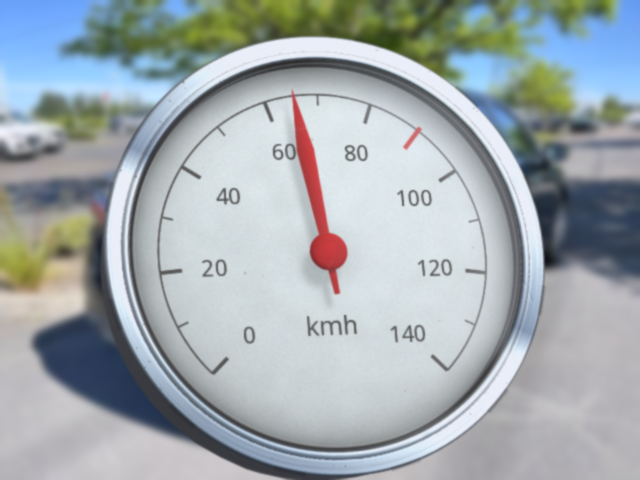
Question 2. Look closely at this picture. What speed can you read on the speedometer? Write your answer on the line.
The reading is 65 km/h
